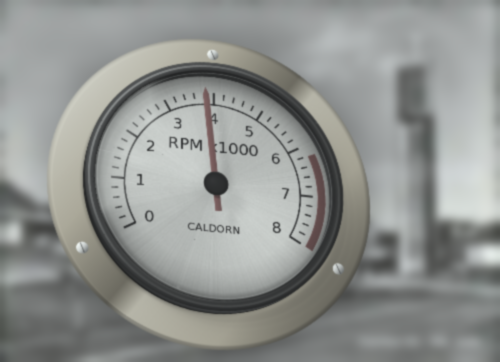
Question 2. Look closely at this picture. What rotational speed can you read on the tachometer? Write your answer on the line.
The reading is 3800 rpm
